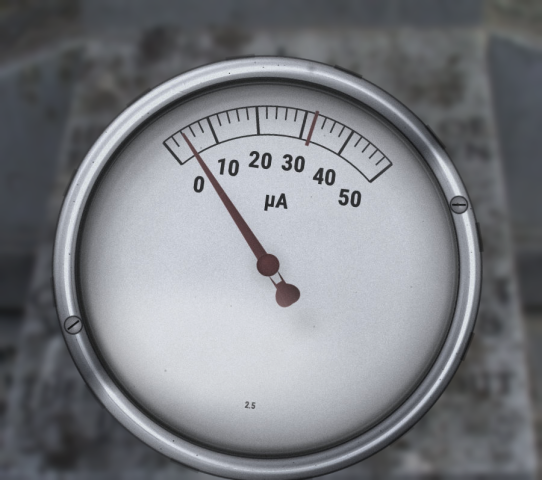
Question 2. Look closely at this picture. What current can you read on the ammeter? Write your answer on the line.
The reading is 4 µA
